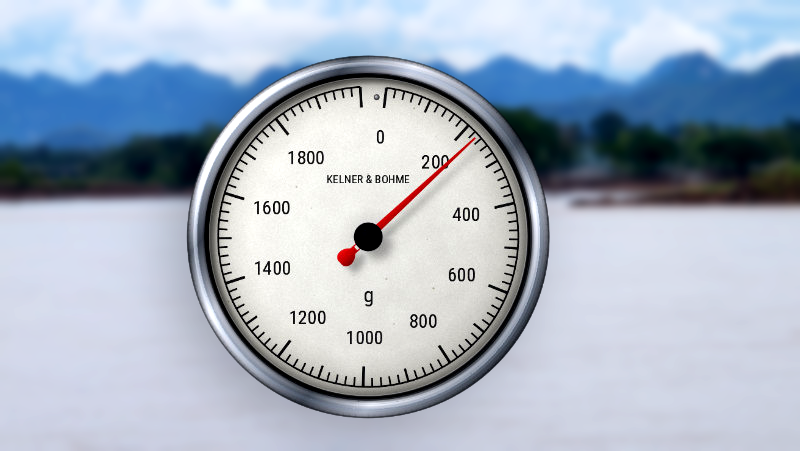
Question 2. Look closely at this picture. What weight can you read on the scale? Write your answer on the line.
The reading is 230 g
